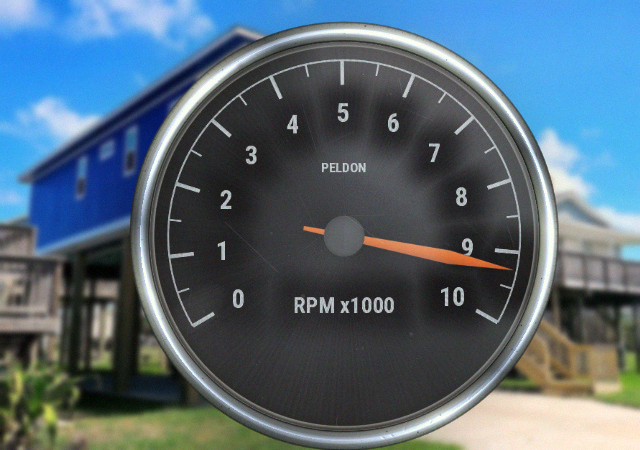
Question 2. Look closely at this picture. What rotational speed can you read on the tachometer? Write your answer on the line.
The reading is 9250 rpm
